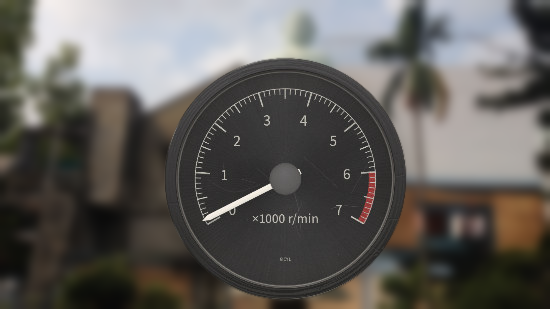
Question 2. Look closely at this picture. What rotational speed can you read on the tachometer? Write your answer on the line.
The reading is 100 rpm
